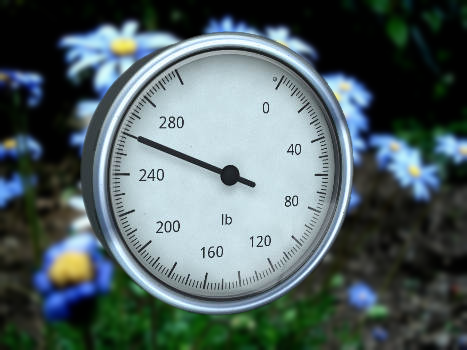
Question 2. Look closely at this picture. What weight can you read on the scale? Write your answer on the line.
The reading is 260 lb
